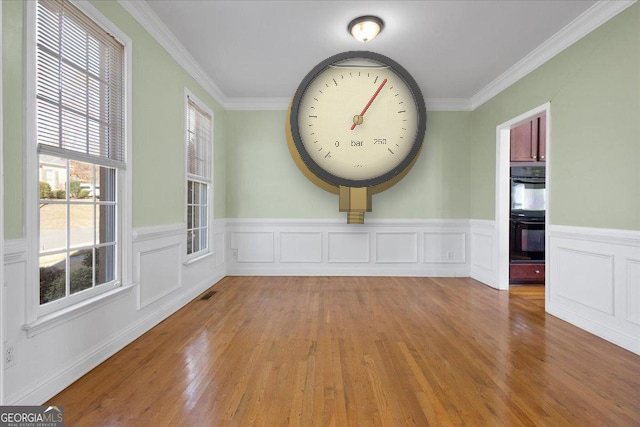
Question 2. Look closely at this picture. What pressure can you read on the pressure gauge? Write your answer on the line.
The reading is 160 bar
